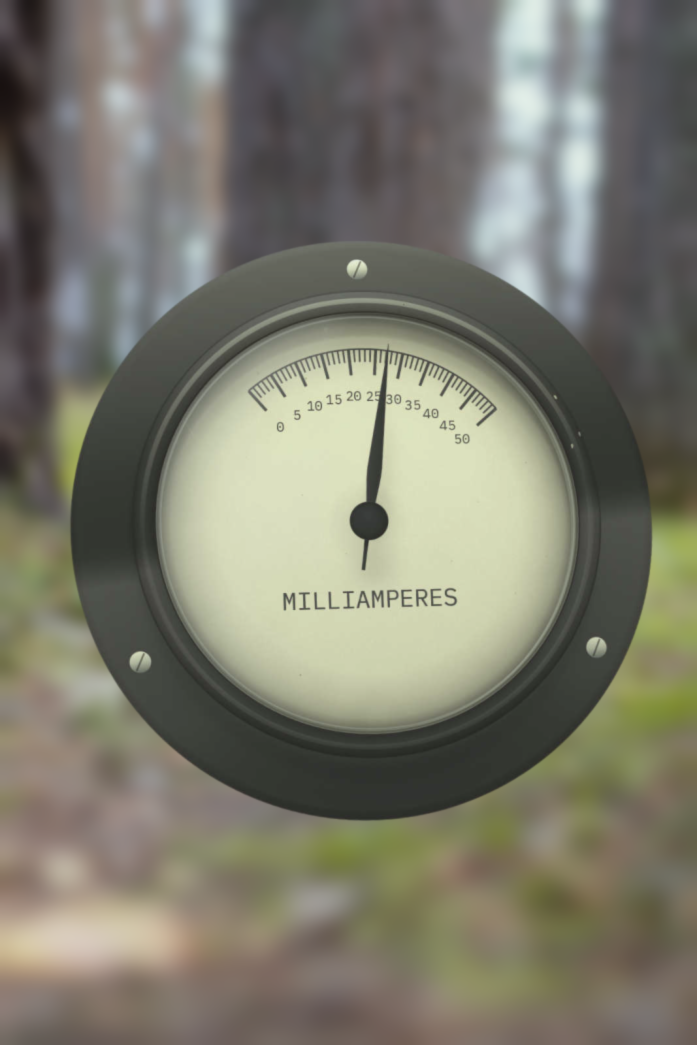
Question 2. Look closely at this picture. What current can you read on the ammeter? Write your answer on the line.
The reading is 27 mA
